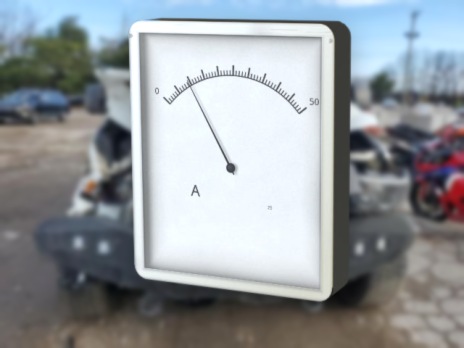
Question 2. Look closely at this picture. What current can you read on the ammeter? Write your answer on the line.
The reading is 10 A
